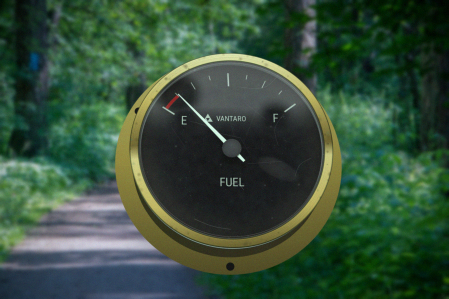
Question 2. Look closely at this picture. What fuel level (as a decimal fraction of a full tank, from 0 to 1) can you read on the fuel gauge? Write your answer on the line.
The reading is 0.125
